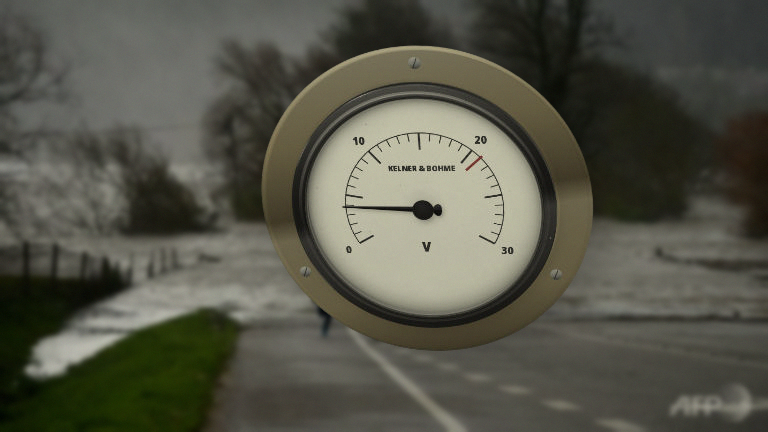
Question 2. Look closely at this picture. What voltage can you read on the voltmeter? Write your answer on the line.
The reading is 4 V
